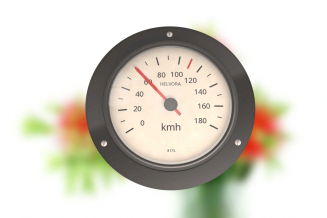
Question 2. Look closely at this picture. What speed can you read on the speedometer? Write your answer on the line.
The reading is 60 km/h
